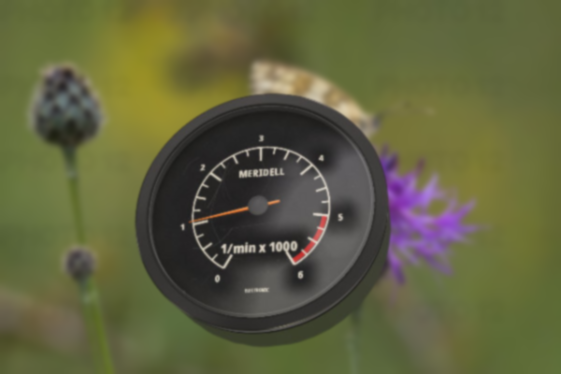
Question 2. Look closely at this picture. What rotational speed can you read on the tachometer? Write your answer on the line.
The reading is 1000 rpm
